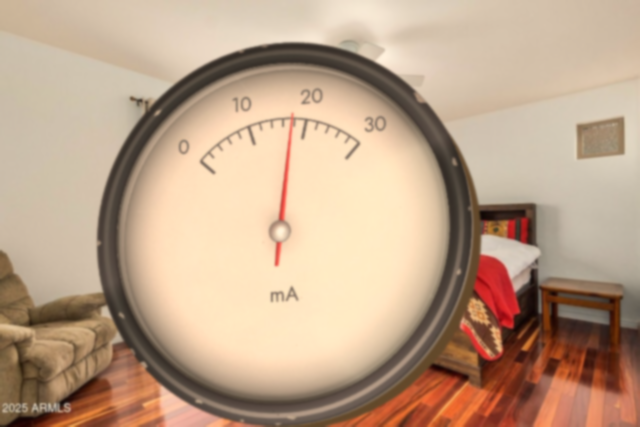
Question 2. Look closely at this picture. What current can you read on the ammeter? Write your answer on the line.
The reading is 18 mA
